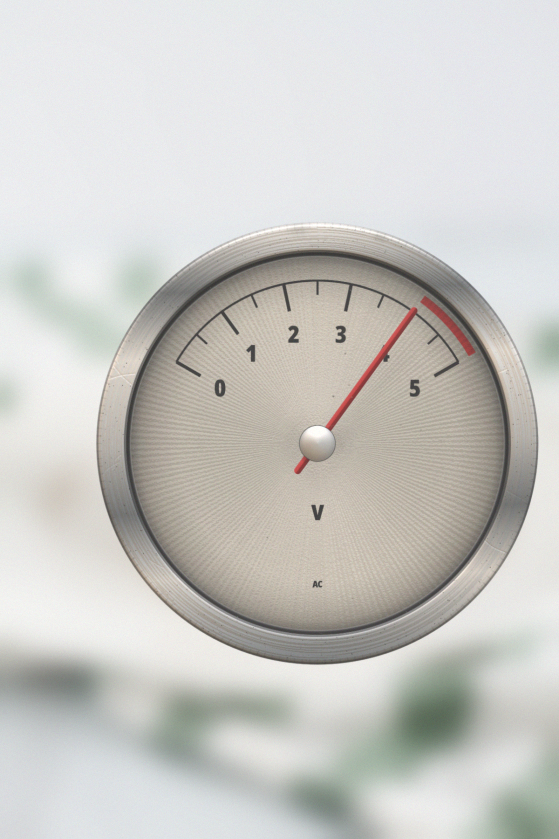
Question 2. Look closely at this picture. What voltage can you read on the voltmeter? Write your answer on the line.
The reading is 4 V
